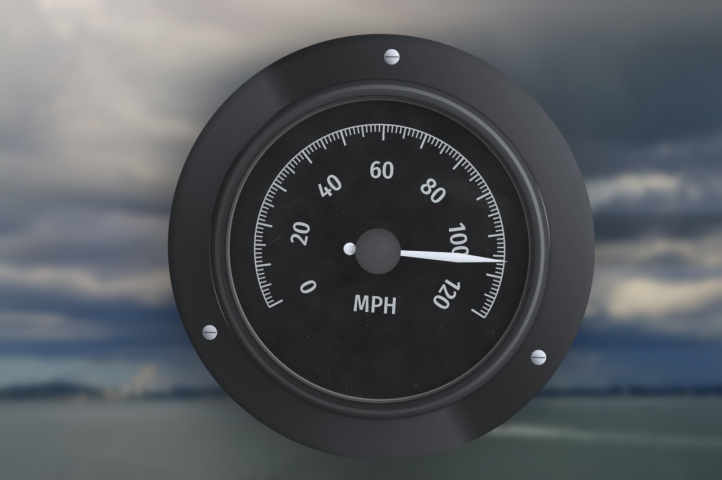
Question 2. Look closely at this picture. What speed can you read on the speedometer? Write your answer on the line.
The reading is 106 mph
